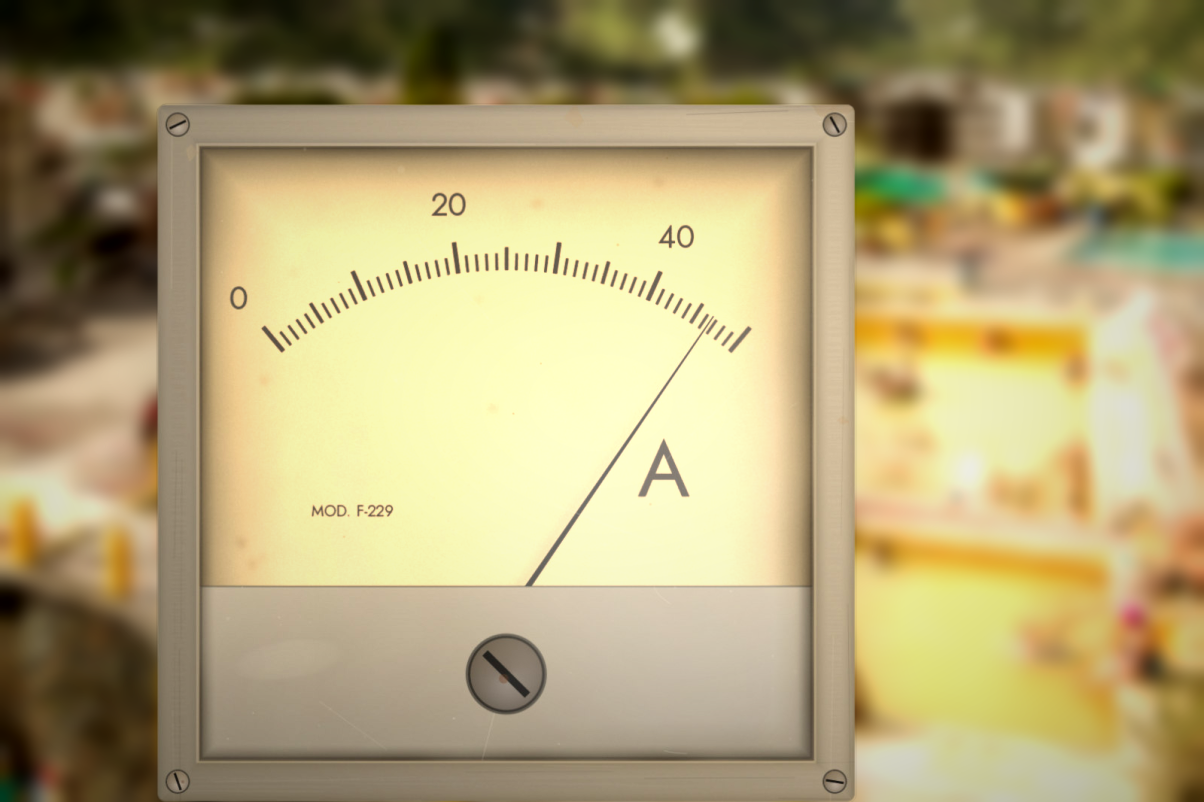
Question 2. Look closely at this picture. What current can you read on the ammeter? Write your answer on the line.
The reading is 46.5 A
